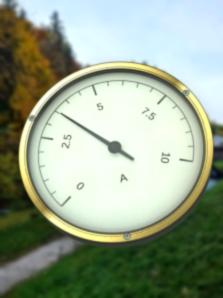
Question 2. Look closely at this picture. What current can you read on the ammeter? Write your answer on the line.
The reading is 3.5 A
